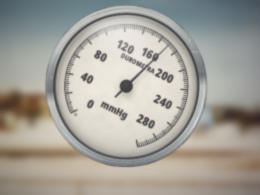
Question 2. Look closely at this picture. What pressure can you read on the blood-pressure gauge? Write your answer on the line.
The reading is 170 mmHg
